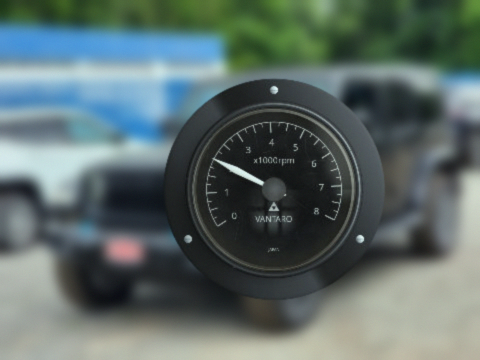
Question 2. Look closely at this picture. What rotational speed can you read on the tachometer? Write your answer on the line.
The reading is 2000 rpm
